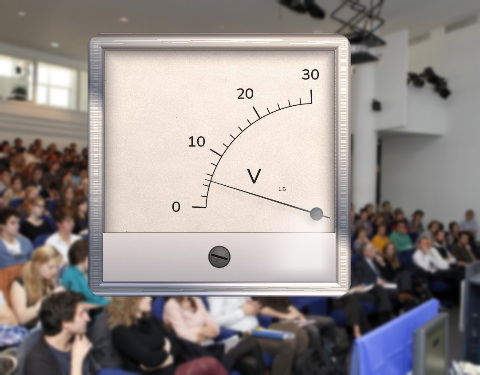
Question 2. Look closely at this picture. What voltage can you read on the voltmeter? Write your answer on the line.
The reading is 5 V
